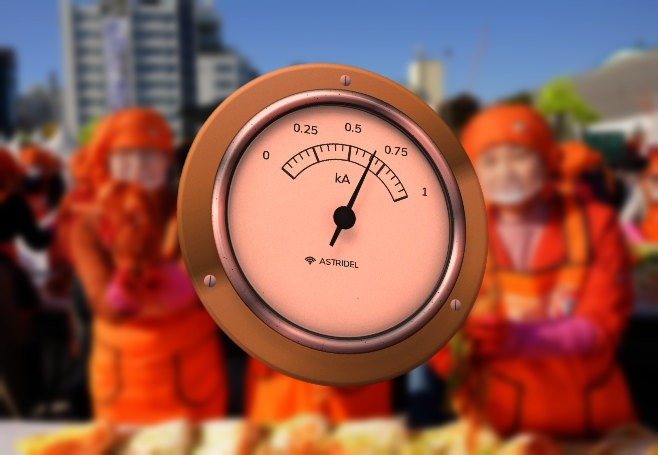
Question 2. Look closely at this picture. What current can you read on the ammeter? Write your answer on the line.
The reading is 0.65 kA
